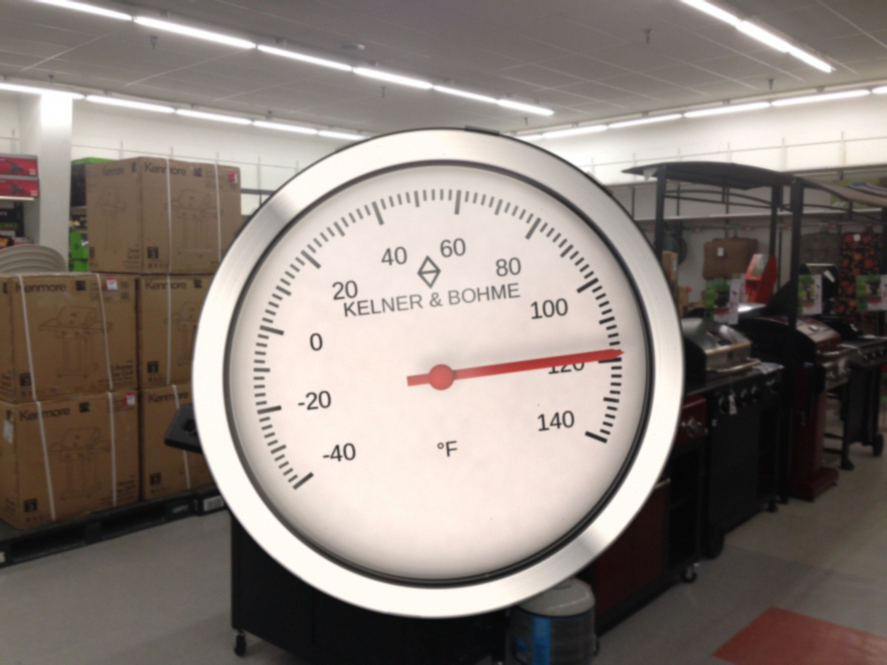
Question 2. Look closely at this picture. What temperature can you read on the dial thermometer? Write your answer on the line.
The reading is 118 °F
